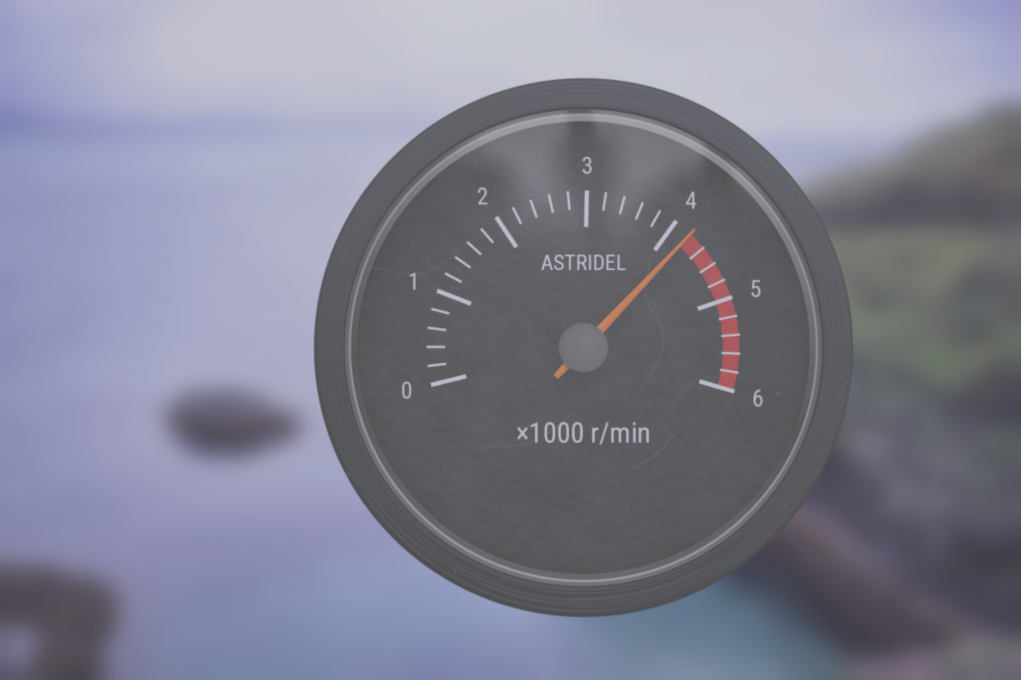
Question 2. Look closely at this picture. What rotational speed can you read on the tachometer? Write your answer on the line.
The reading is 4200 rpm
